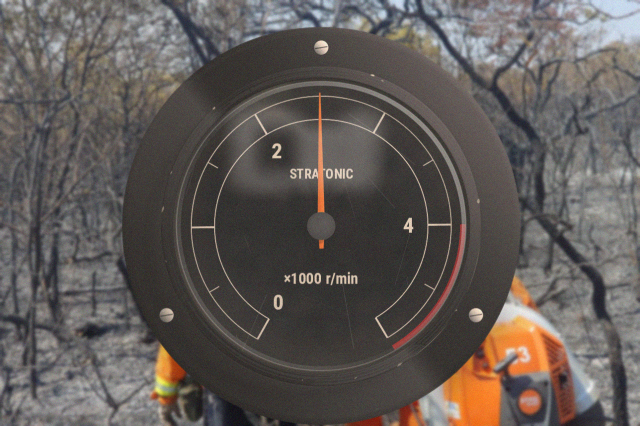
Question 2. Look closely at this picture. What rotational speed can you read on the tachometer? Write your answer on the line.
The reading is 2500 rpm
